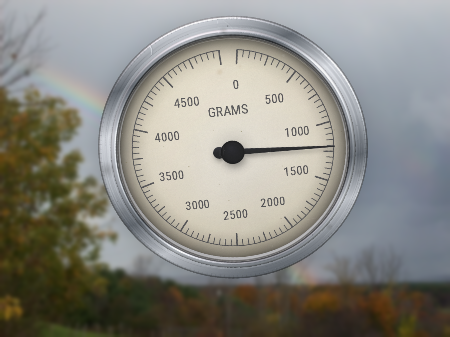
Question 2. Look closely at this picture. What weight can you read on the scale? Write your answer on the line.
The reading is 1200 g
